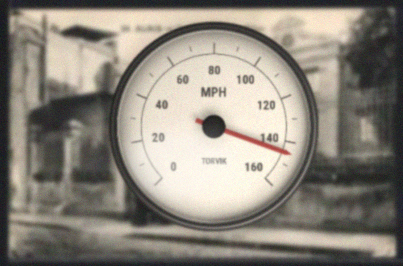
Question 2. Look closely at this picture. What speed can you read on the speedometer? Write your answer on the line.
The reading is 145 mph
